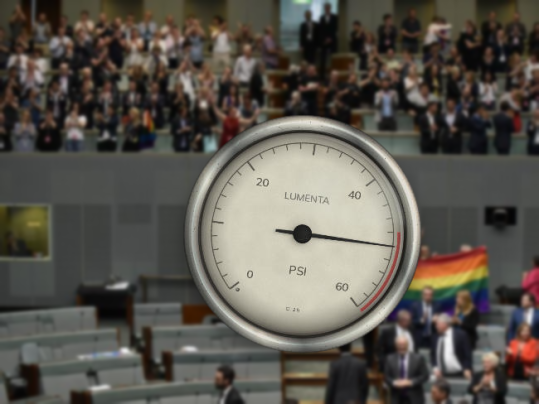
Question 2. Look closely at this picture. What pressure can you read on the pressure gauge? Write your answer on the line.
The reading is 50 psi
